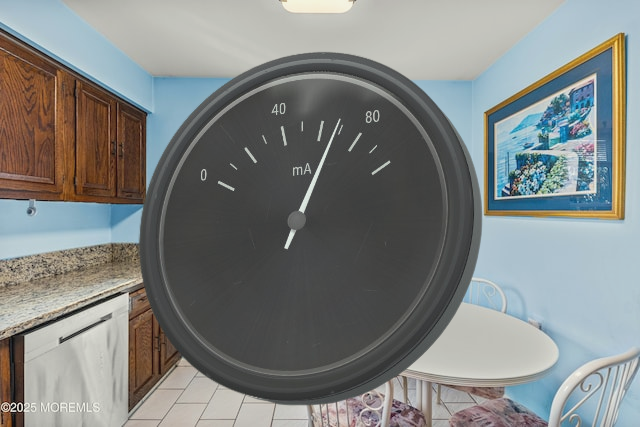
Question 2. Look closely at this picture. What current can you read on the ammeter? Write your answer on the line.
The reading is 70 mA
